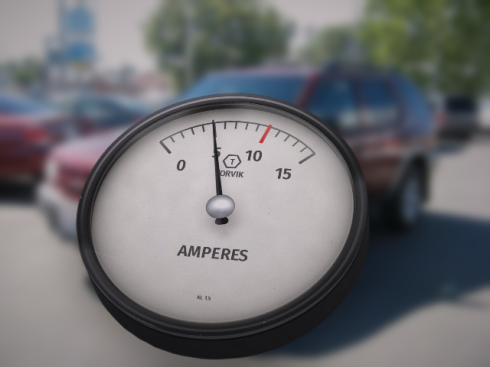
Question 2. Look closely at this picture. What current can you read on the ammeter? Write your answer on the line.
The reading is 5 A
